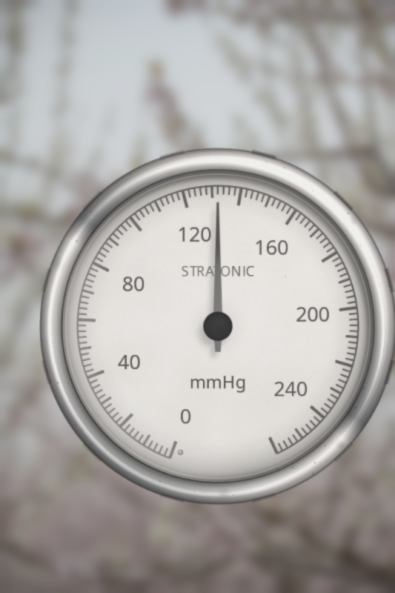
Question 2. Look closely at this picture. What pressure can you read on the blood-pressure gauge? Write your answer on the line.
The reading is 132 mmHg
